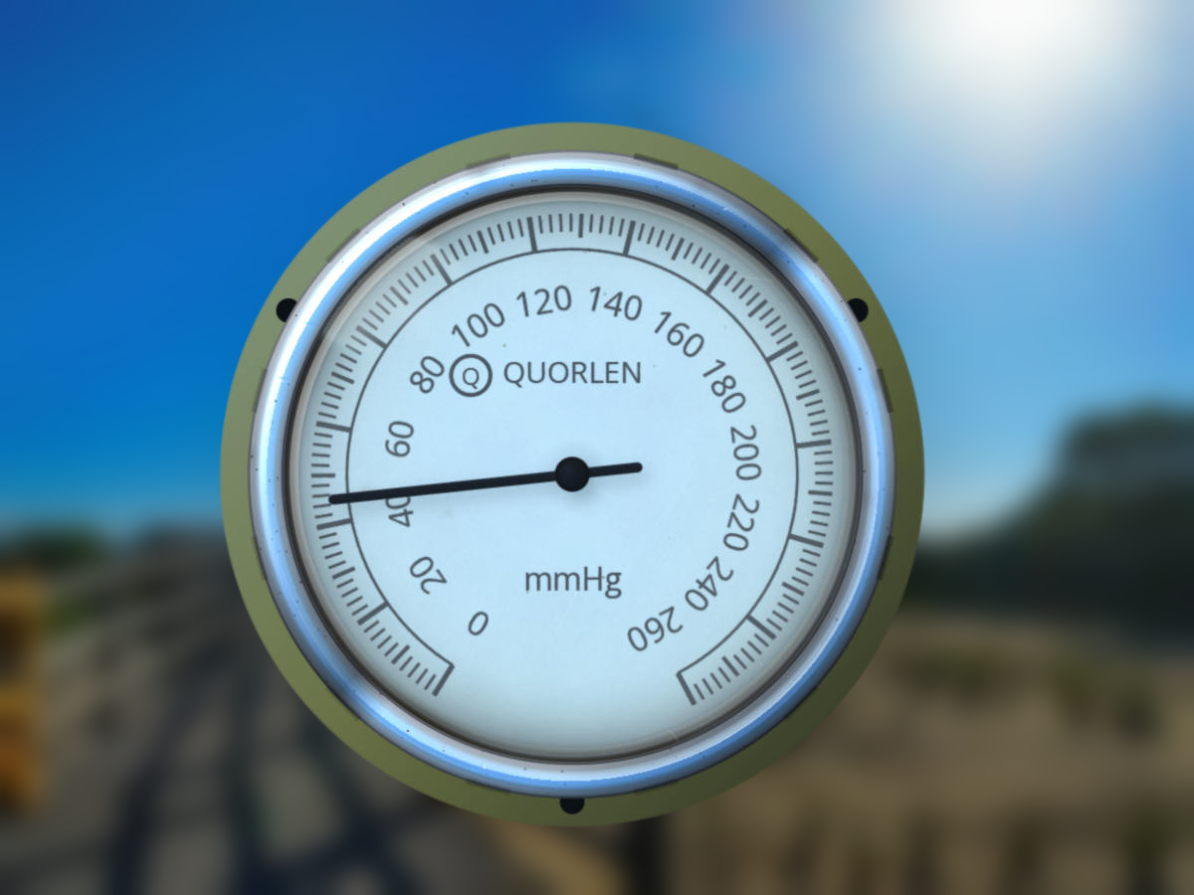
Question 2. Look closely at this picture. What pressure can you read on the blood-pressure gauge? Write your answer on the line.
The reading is 45 mmHg
